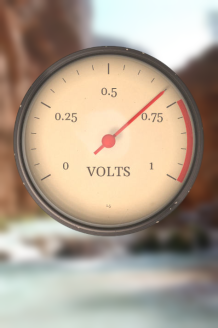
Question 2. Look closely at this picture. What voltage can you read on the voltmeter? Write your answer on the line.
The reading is 0.7 V
